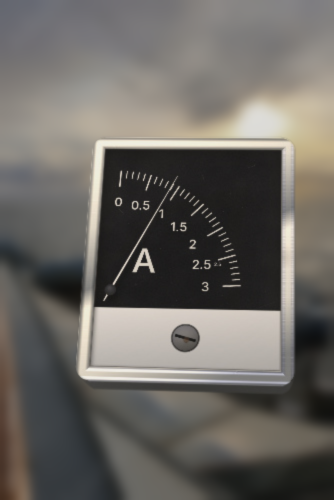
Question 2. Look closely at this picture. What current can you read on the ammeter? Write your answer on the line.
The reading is 0.9 A
